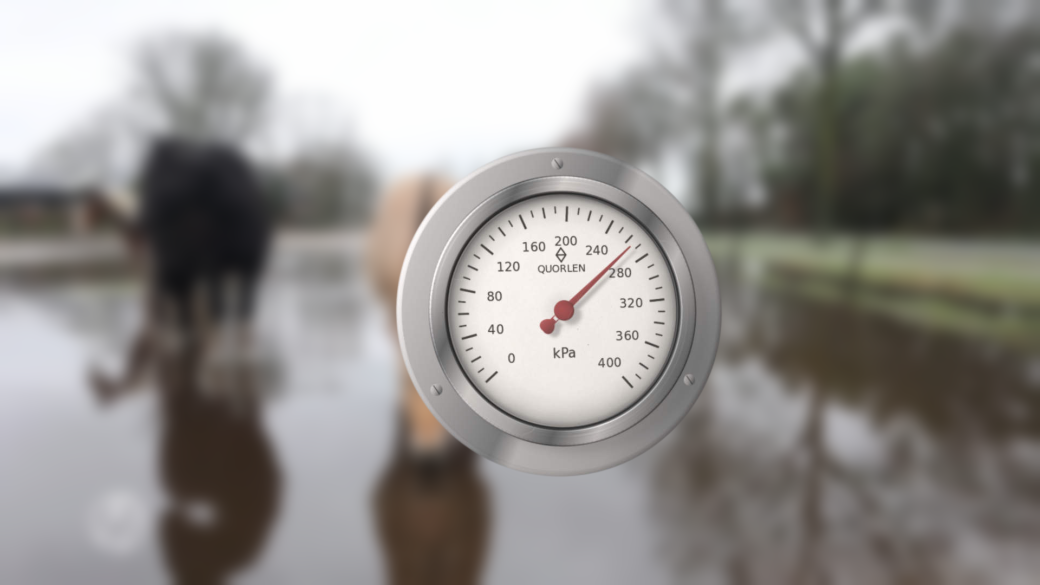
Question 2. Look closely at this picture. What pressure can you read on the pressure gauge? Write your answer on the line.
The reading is 265 kPa
